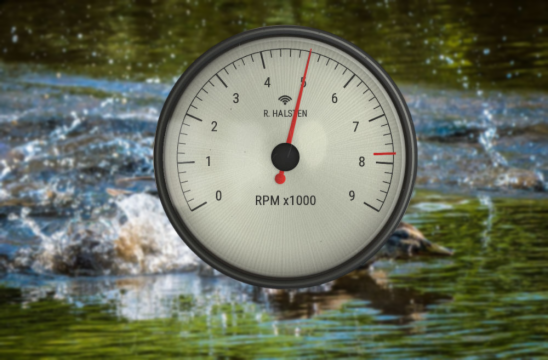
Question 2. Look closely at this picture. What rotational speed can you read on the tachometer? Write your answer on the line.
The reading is 5000 rpm
